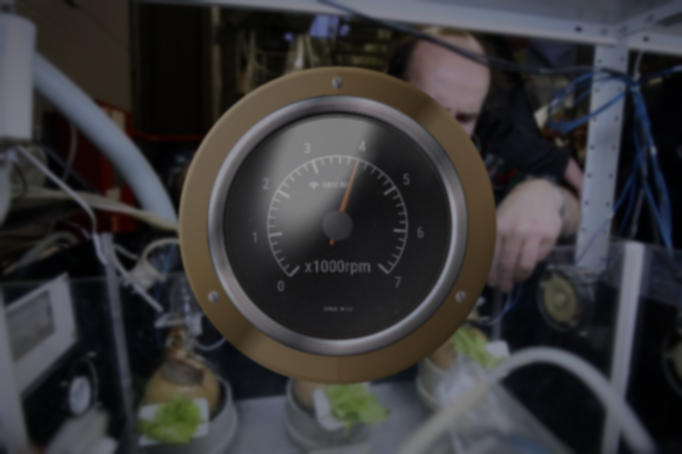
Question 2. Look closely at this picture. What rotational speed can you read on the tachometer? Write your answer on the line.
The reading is 4000 rpm
